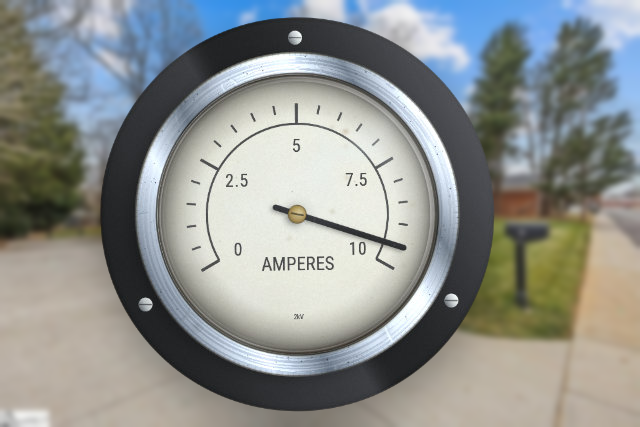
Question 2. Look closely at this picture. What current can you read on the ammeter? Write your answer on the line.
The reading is 9.5 A
